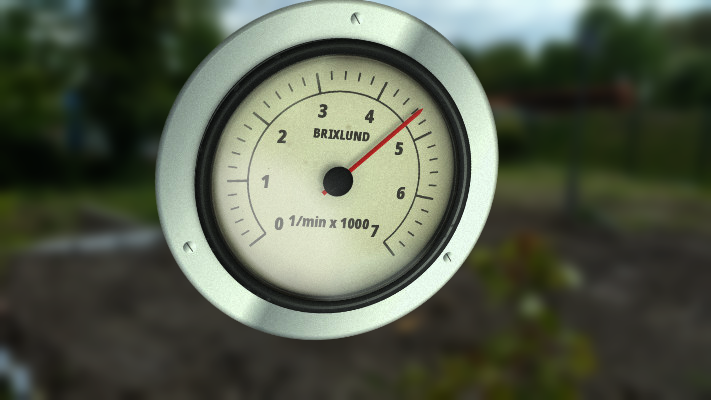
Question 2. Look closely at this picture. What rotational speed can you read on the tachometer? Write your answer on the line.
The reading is 4600 rpm
